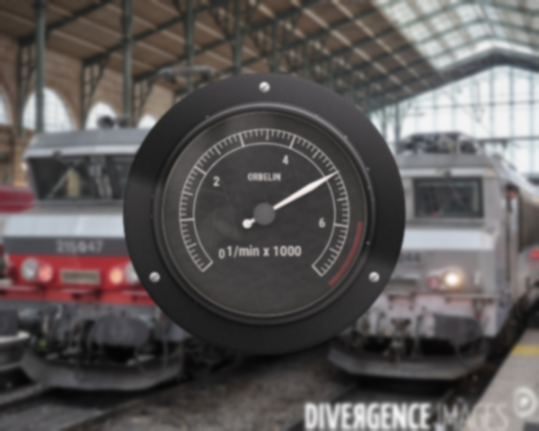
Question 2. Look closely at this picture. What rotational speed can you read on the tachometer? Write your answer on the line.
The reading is 5000 rpm
